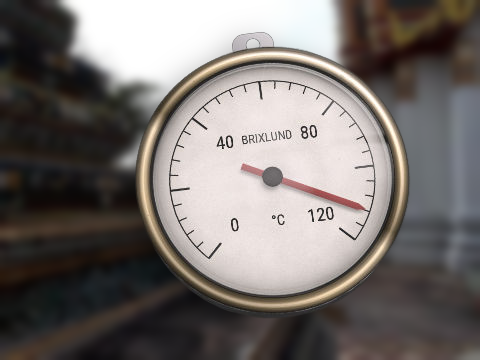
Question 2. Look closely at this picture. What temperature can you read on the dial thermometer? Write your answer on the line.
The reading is 112 °C
